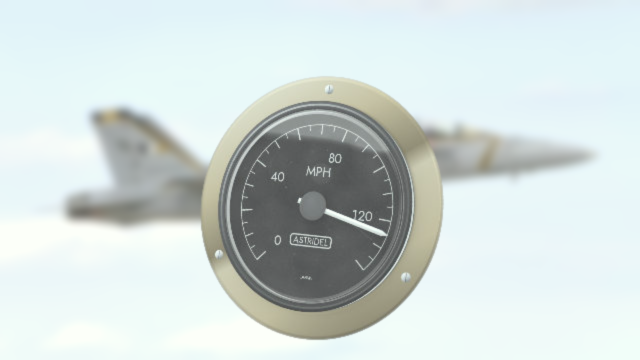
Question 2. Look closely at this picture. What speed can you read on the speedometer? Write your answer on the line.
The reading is 125 mph
